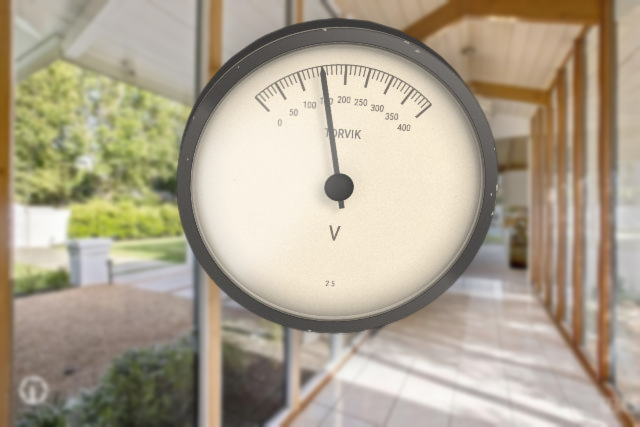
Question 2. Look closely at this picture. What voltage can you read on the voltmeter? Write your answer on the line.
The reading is 150 V
